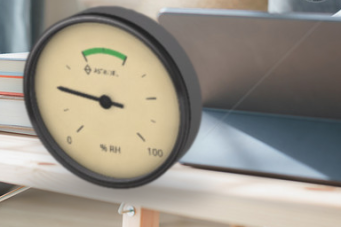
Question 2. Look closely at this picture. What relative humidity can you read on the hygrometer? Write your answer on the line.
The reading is 20 %
